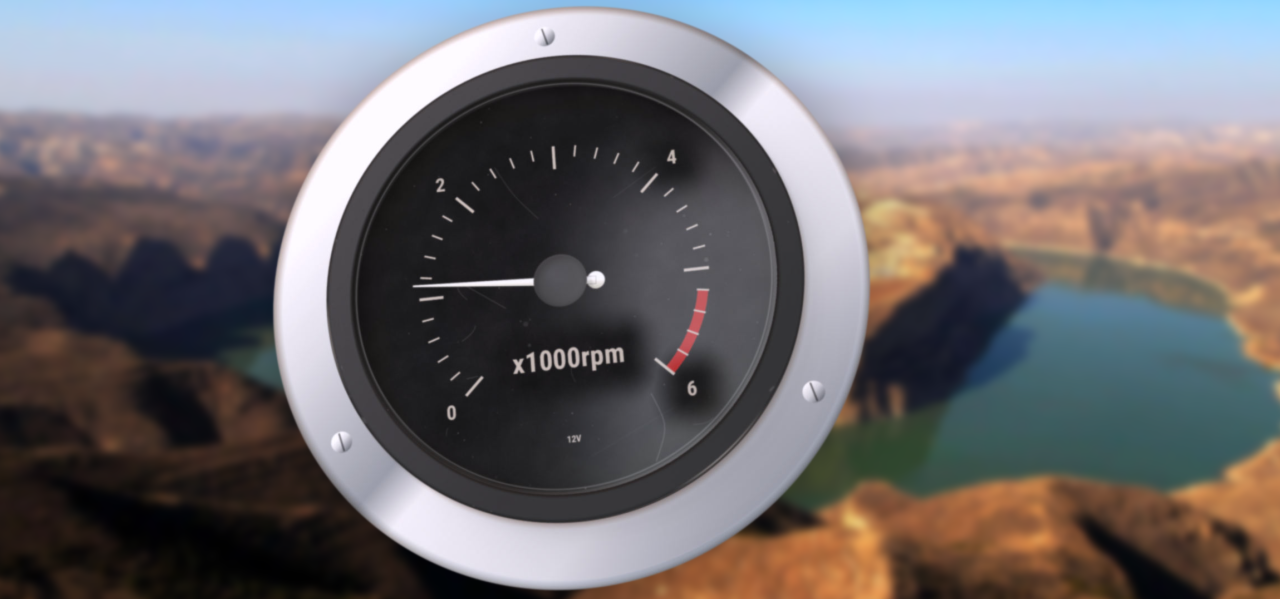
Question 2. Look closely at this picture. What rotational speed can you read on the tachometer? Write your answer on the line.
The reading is 1100 rpm
